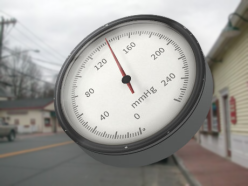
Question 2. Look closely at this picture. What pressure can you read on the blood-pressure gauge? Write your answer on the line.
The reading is 140 mmHg
